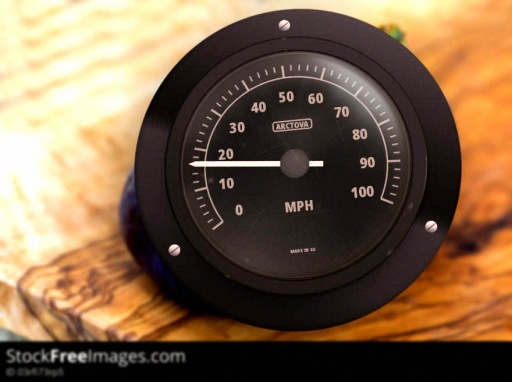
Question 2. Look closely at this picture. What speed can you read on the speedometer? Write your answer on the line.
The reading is 16 mph
